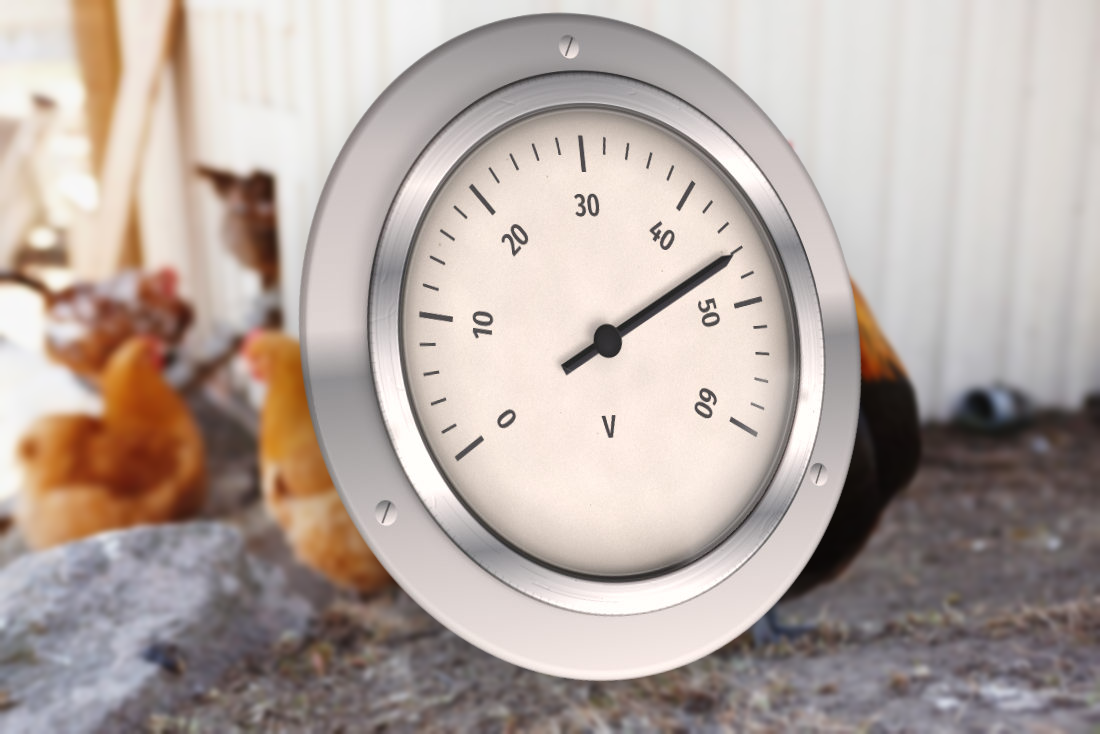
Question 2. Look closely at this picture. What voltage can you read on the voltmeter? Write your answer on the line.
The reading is 46 V
